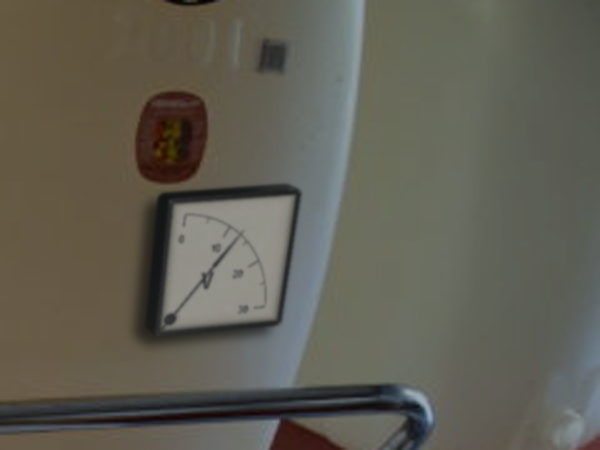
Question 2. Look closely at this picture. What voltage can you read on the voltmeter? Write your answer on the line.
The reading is 12.5 V
